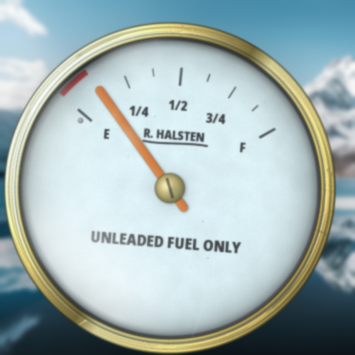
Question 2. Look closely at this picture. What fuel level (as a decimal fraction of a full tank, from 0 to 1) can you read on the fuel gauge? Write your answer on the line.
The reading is 0.125
